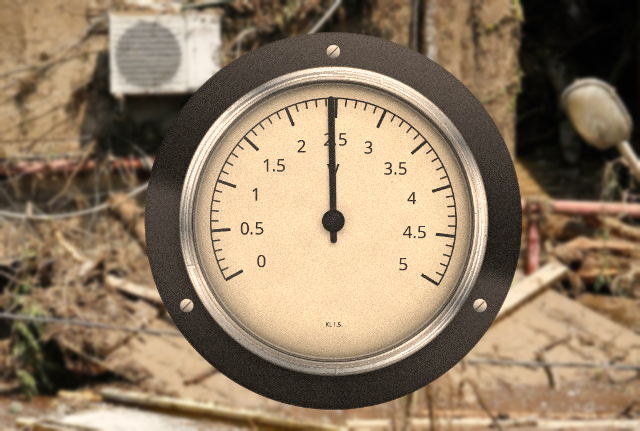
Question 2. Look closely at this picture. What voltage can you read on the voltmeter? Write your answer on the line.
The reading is 2.45 V
